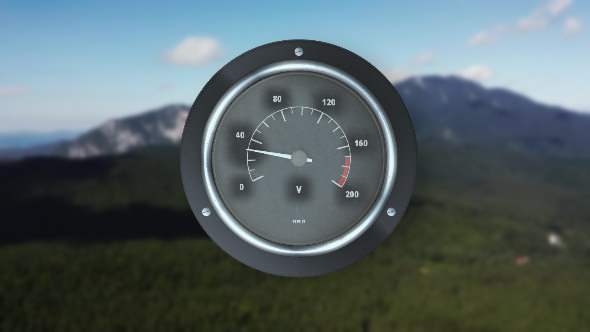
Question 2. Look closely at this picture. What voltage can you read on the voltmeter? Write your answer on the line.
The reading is 30 V
